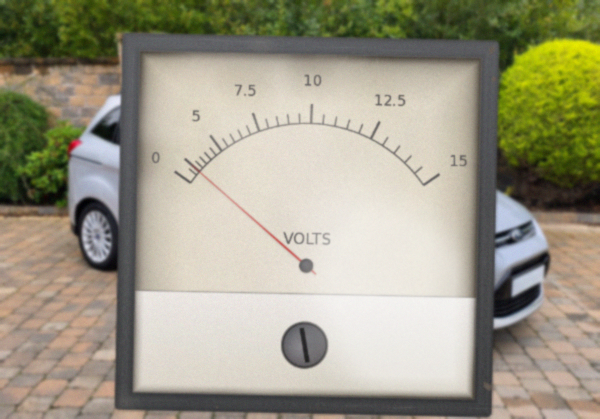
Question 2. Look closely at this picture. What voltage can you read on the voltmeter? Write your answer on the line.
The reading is 2.5 V
